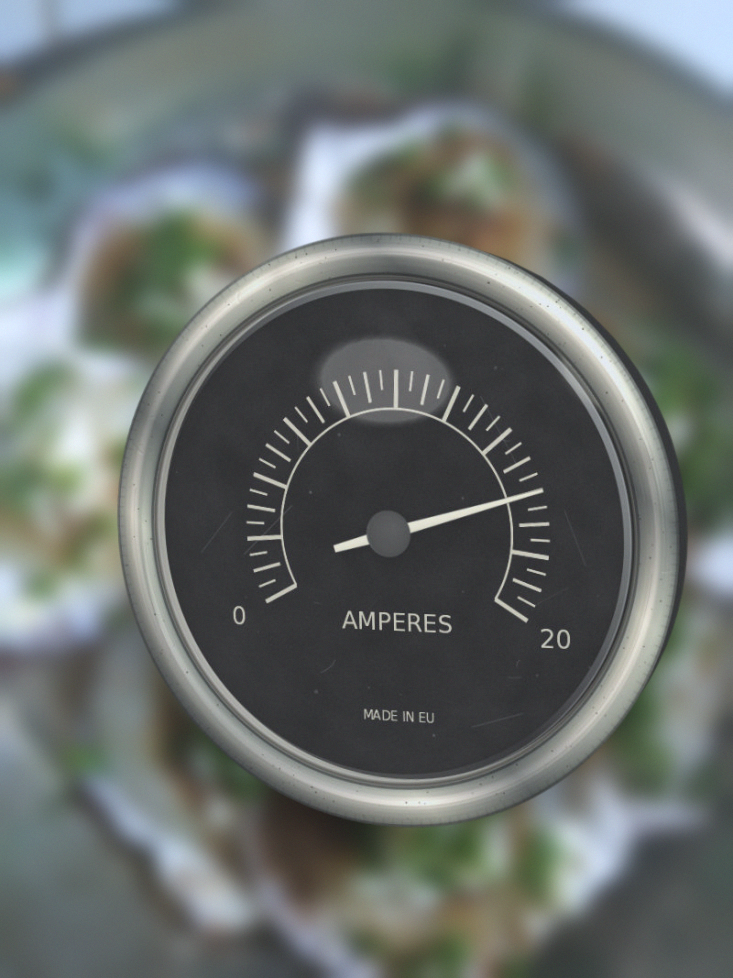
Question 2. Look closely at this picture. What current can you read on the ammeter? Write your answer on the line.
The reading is 16 A
